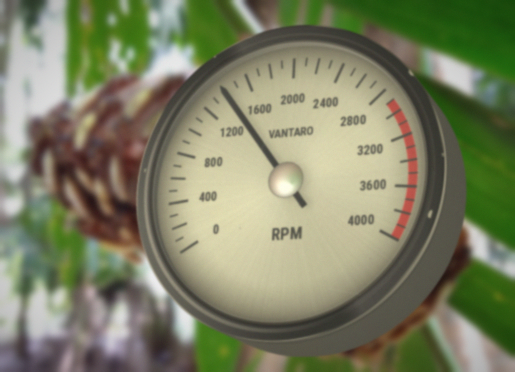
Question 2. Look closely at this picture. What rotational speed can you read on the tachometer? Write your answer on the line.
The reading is 1400 rpm
